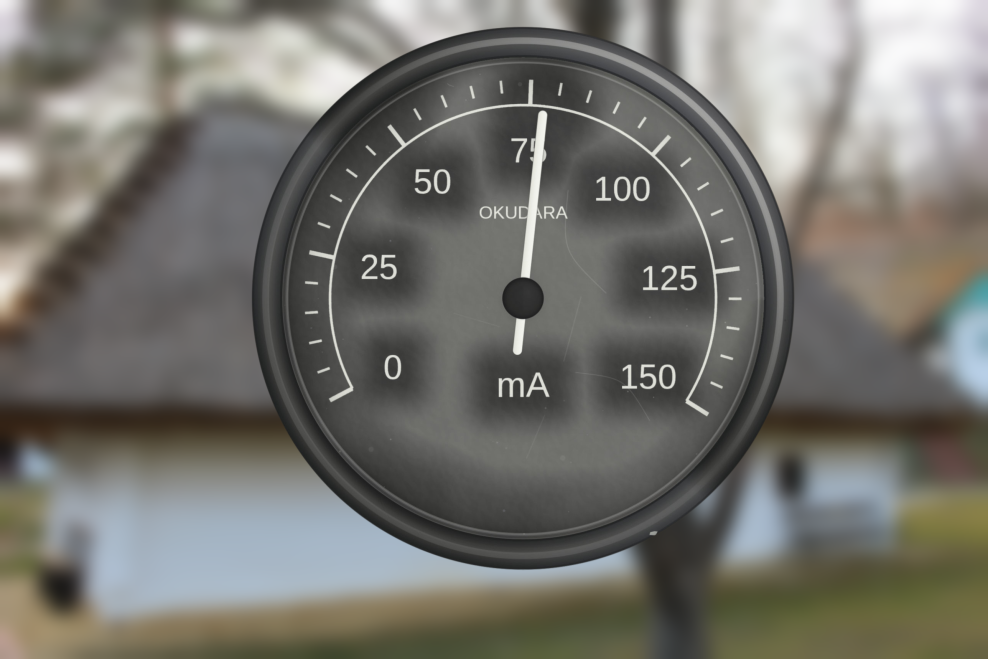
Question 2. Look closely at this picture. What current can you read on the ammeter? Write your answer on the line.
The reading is 77.5 mA
